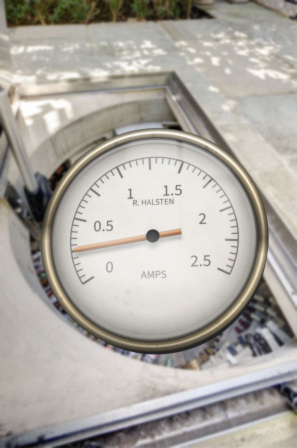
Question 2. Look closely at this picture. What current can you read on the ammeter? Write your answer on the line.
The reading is 0.25 A
